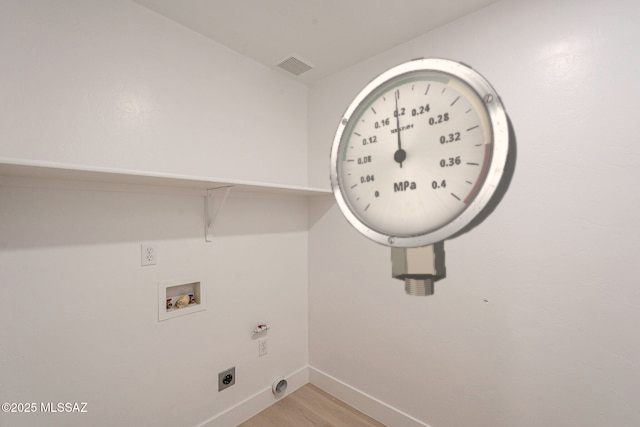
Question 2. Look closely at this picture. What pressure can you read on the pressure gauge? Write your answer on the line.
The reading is 0.2 MPa
